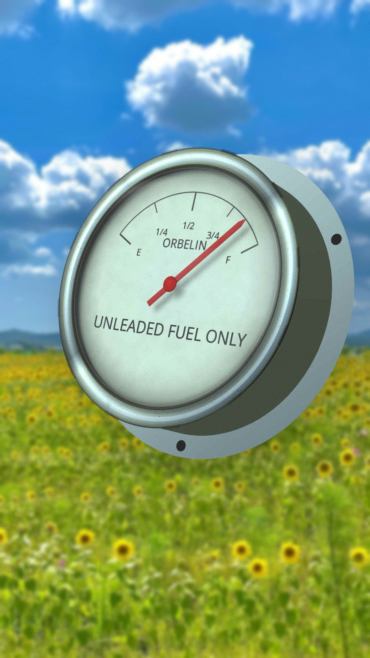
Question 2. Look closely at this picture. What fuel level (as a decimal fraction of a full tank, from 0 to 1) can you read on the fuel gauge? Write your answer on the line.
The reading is 0.875
